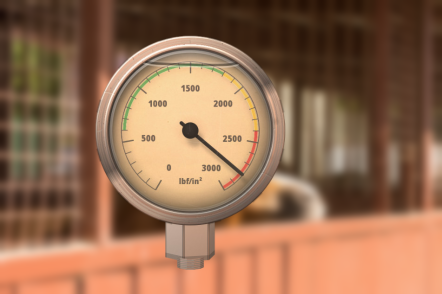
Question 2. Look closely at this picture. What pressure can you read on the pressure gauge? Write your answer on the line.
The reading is 2800 psi
